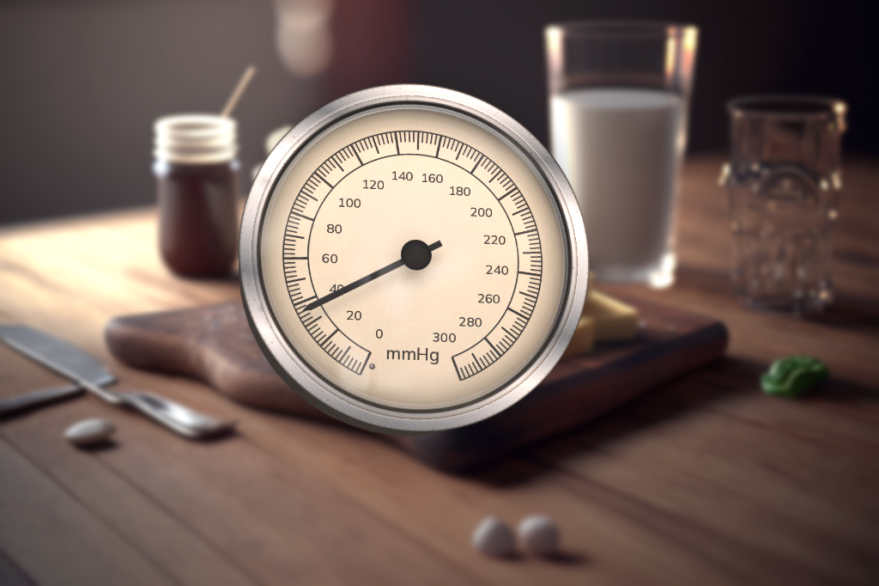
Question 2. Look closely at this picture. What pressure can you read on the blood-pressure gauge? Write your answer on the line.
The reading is 36 mmHg
